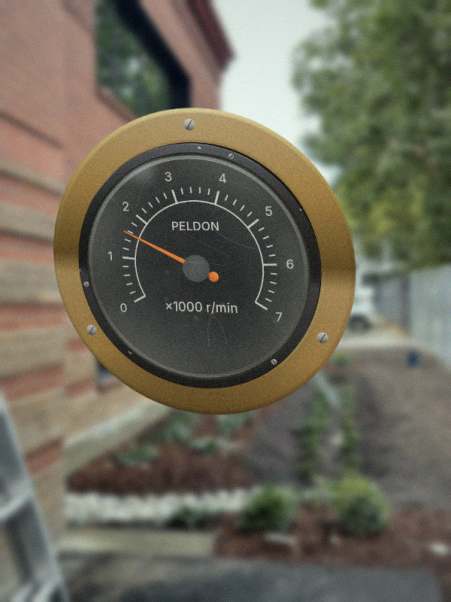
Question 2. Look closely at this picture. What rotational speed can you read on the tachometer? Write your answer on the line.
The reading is 1600 rpm
